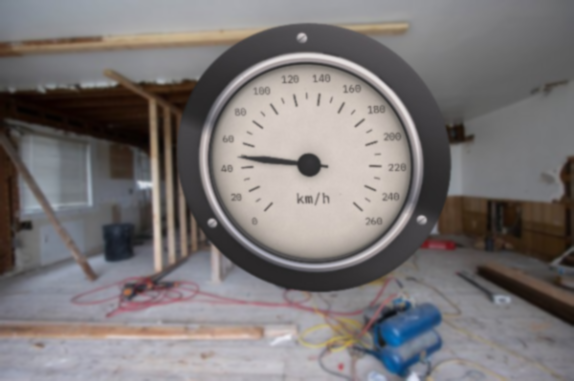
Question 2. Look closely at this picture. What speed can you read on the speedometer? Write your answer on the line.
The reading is 50 km/h
